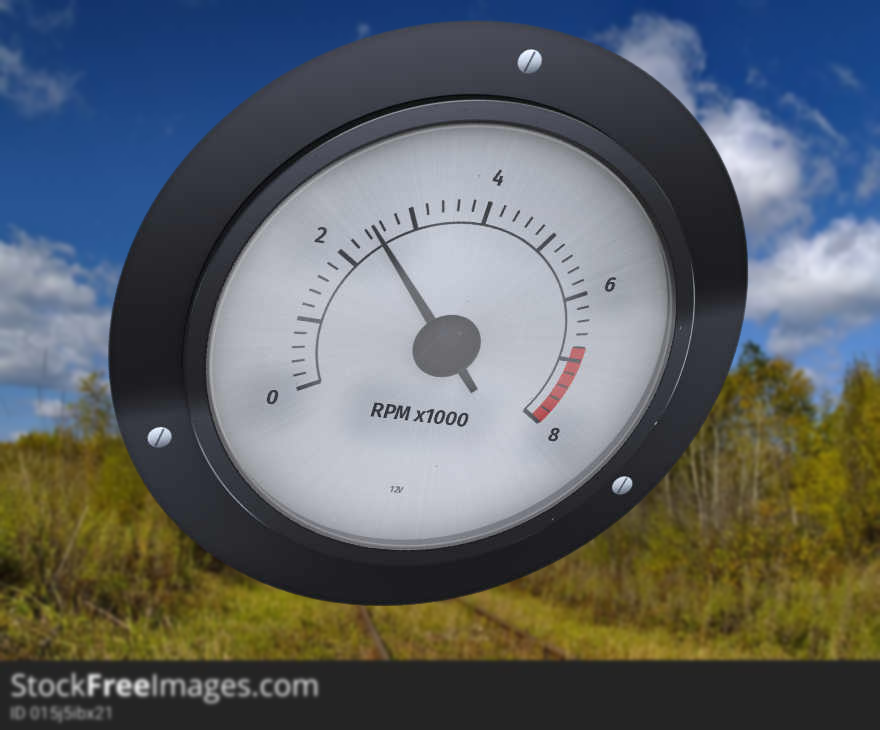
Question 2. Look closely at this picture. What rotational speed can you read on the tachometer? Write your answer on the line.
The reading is 2500 rpm
